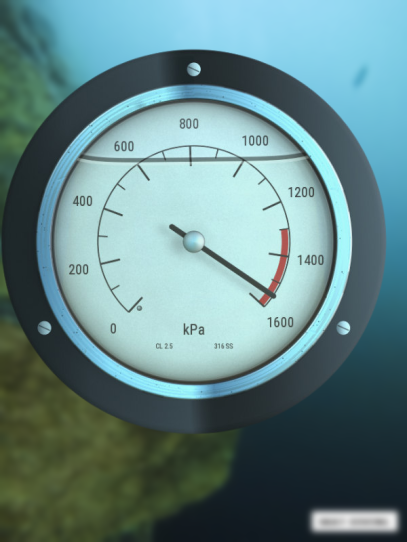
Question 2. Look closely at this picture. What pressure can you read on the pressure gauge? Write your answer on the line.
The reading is 1550 kPa
